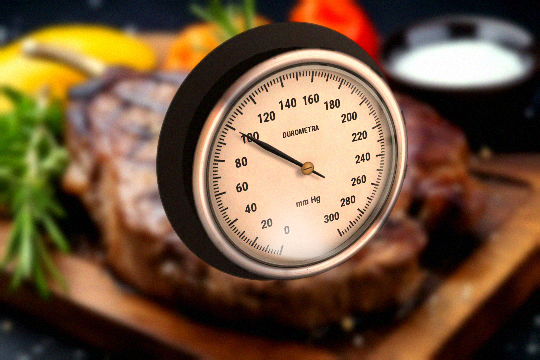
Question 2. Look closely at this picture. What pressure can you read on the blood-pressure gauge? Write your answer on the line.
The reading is 100 mmHg
